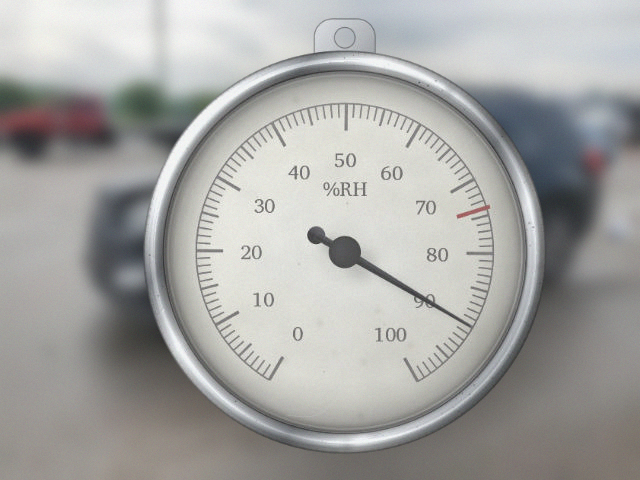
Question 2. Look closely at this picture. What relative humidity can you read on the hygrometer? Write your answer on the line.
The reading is 90 %
